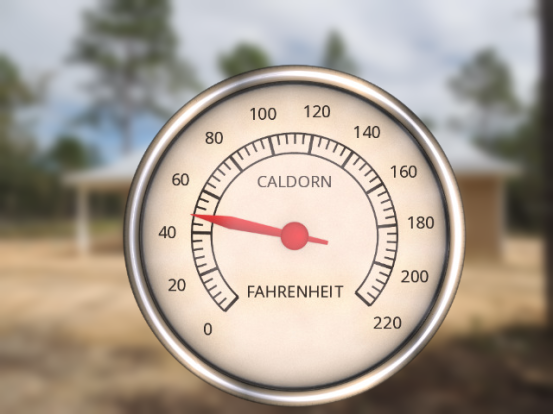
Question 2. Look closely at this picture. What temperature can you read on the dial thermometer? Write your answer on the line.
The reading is 48 °F
